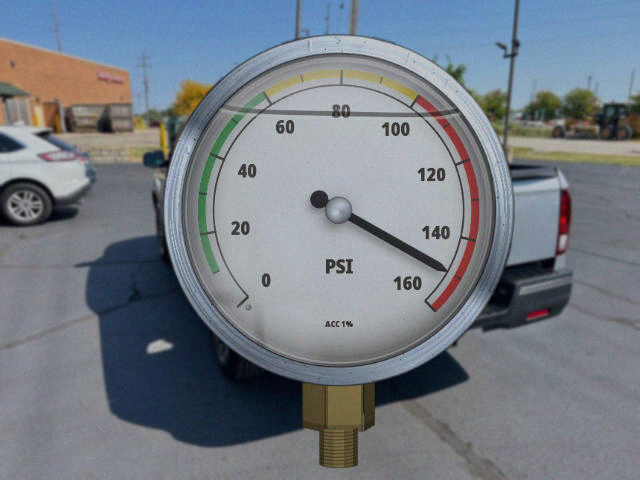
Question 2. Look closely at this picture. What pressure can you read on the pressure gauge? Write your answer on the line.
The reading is 150 psi
